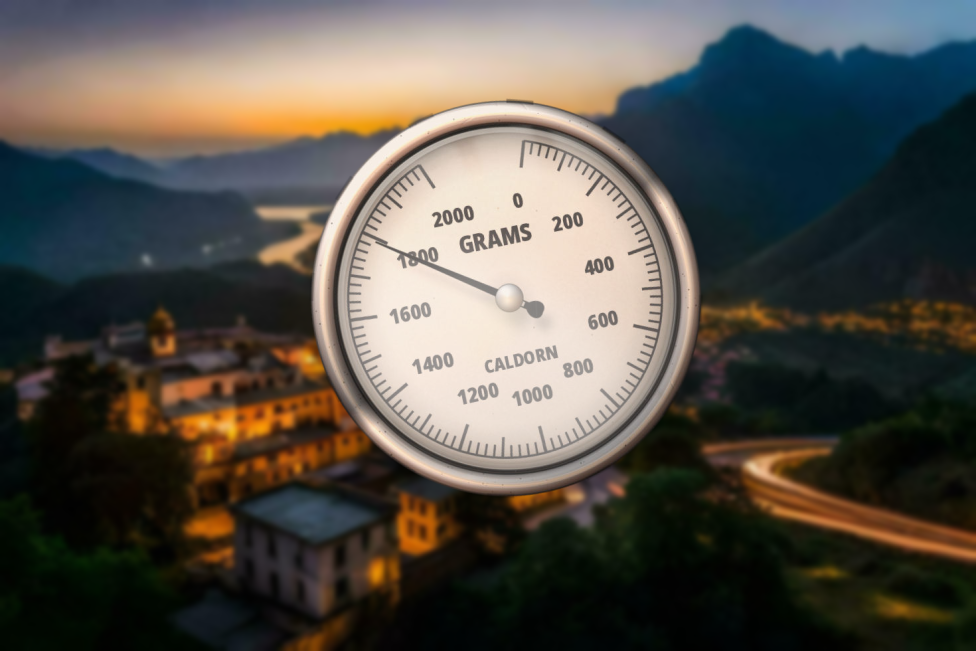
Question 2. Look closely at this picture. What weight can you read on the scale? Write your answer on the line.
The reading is 1790 g
